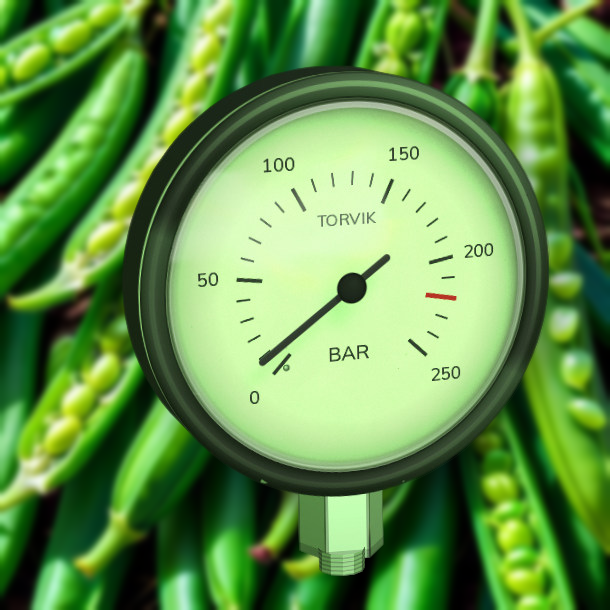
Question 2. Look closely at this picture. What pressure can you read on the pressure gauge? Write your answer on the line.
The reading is 10 bar
